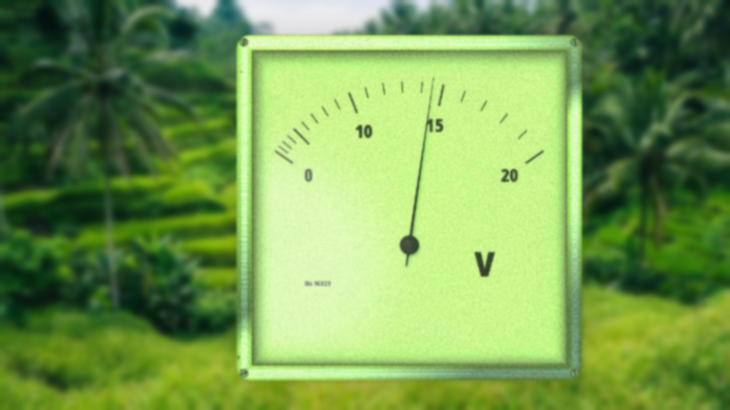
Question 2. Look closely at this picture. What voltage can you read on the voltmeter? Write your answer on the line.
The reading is 14.5 V
